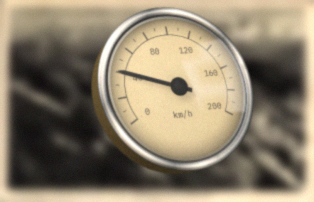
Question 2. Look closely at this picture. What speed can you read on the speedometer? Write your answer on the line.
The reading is 40 km/h
